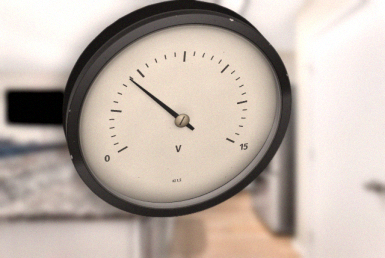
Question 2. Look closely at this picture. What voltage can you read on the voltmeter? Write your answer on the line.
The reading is 4.5 V
